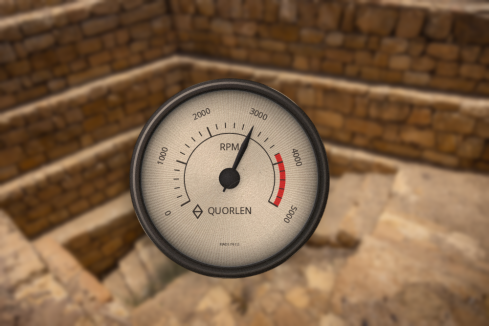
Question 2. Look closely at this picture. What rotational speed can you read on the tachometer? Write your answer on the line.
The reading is 3000 rpm
